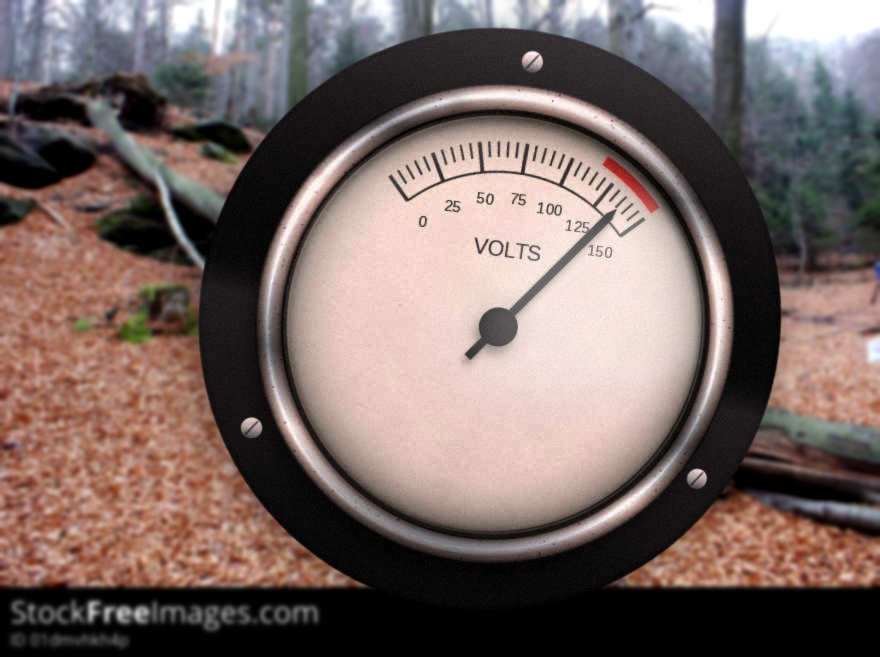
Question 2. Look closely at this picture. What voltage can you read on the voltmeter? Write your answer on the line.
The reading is 135 V
